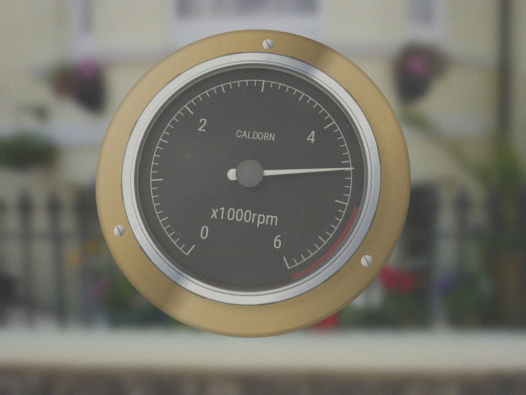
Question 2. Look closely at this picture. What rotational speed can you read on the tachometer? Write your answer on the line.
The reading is 4600 rpm
